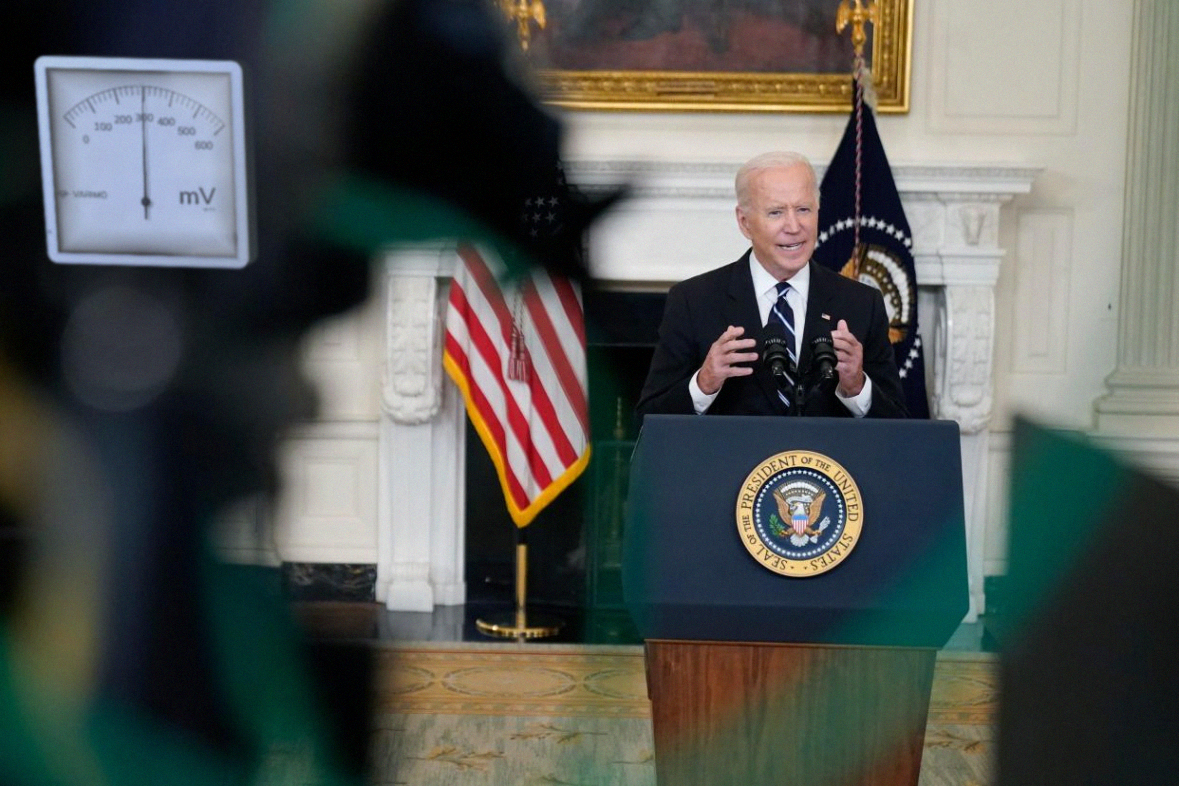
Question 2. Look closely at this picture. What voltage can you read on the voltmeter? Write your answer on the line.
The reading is 300 mV
